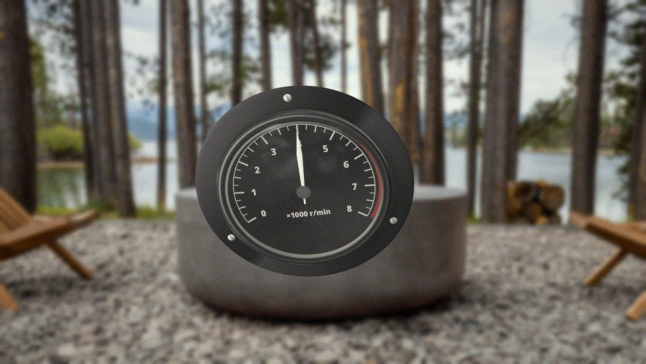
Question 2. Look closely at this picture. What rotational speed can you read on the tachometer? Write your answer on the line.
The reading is 4000 rpm
